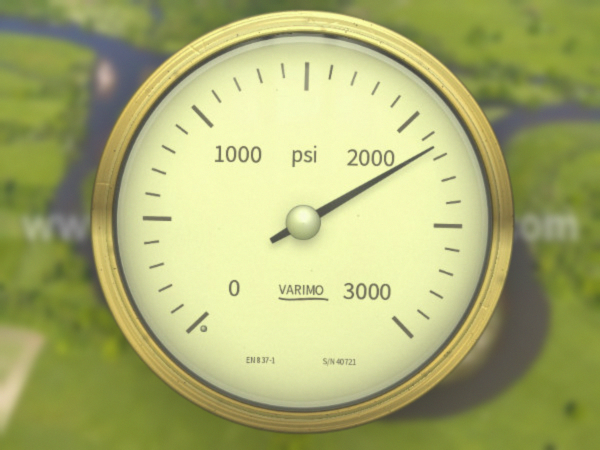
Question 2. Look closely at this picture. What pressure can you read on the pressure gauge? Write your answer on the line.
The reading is 2150 psi
